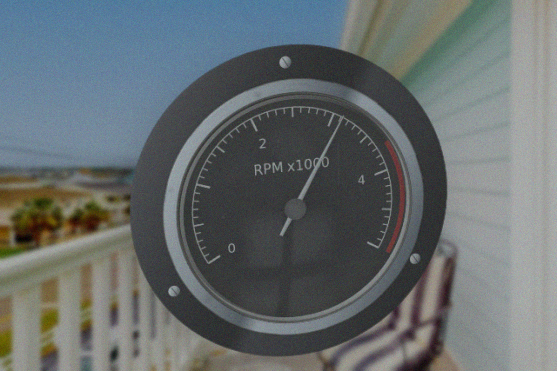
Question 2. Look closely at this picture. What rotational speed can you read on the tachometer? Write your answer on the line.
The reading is 3100 rpm
